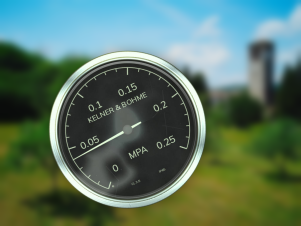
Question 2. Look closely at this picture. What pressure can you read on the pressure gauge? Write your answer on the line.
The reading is 0.04 MPa
